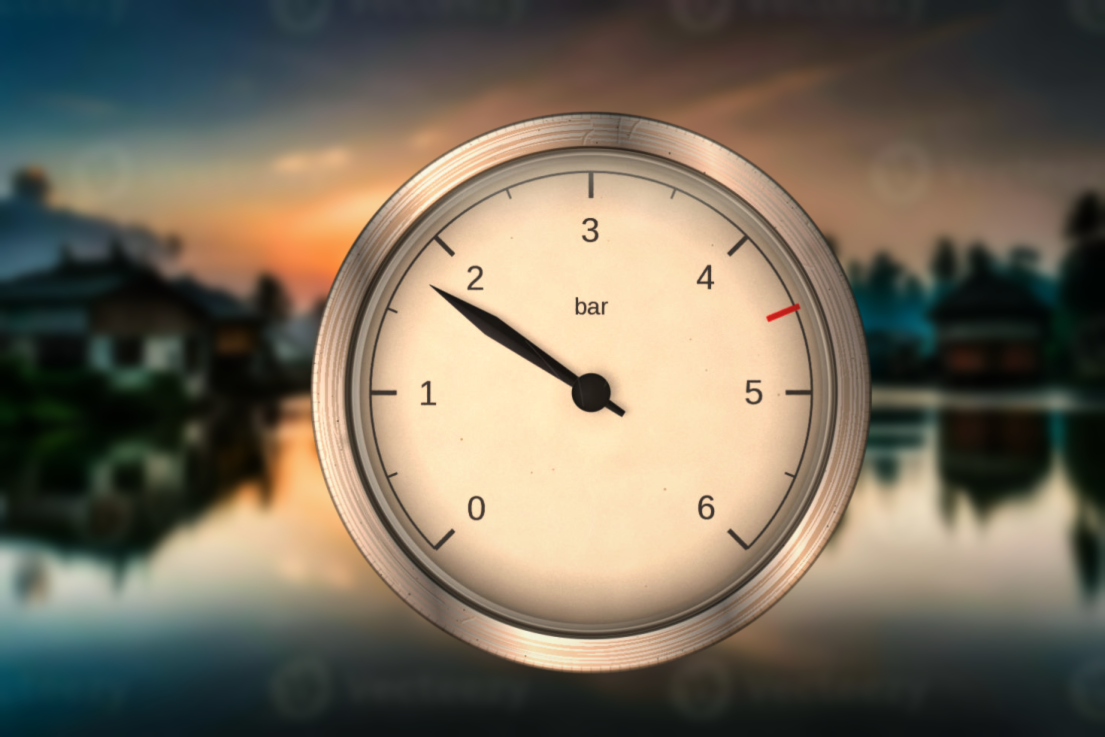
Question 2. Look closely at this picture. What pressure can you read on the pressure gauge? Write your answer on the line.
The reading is 1.75 bar
